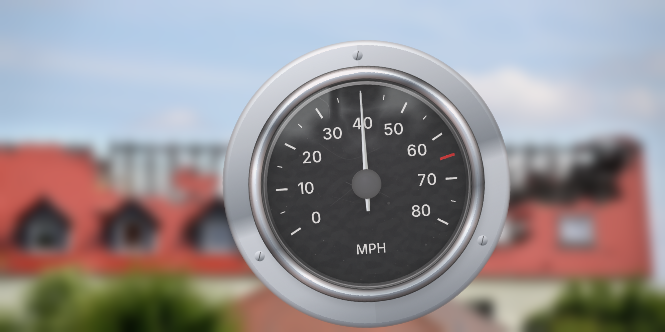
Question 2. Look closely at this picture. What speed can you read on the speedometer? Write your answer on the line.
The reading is 40 mph
